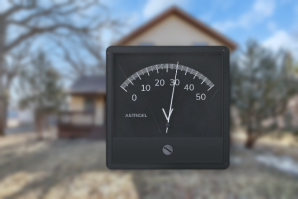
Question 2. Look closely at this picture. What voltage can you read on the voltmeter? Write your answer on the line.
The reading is 30 V
